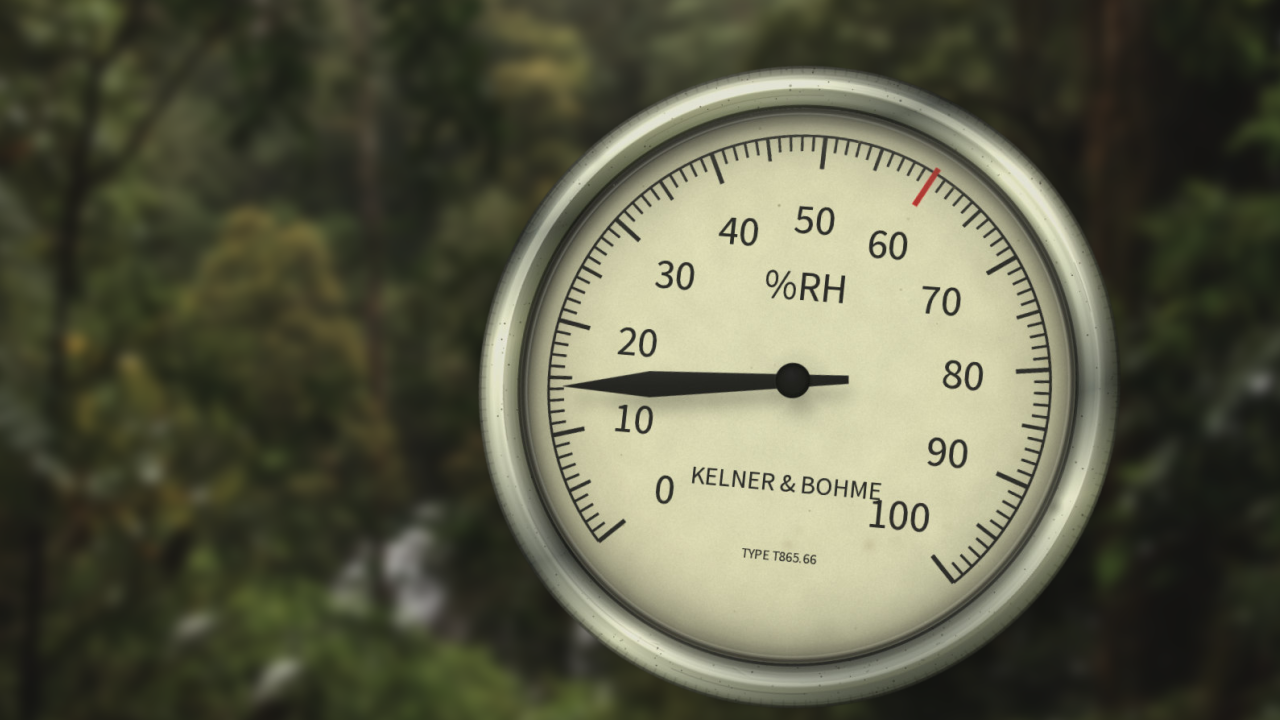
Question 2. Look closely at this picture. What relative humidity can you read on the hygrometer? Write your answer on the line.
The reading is 14 %
